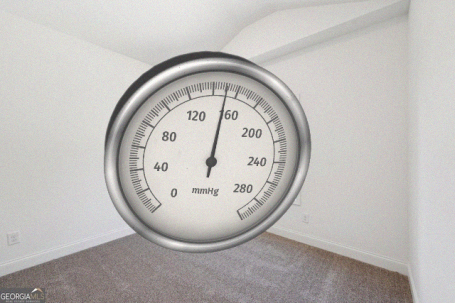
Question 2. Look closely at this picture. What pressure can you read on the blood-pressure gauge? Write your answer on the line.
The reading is 150 mmHg
